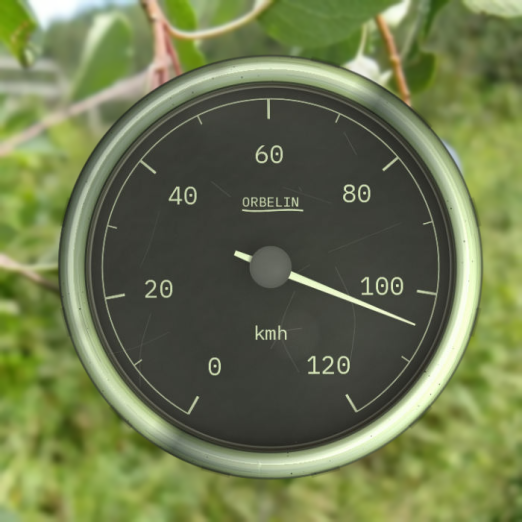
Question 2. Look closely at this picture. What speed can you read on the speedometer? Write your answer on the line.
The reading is 105 km/h
